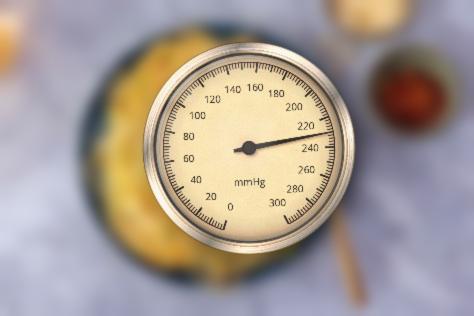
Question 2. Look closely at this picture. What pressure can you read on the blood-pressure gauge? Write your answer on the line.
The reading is 230 mmHg
